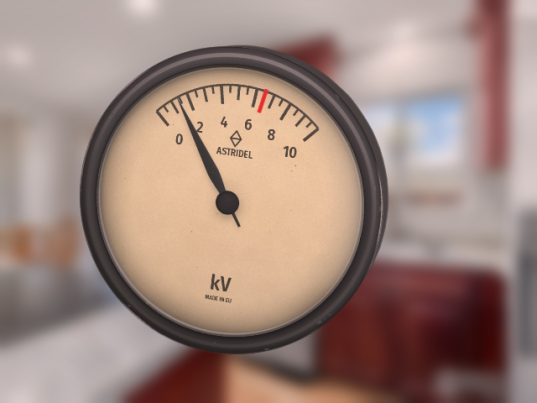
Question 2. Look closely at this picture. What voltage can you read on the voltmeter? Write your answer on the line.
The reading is 1.5 kV
